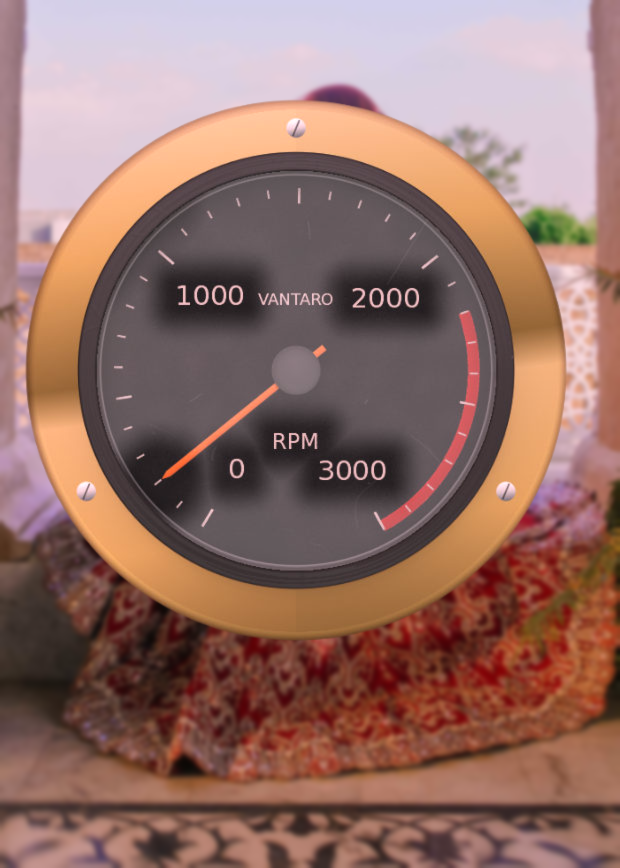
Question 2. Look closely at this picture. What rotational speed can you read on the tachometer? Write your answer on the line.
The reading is 200 rpm
